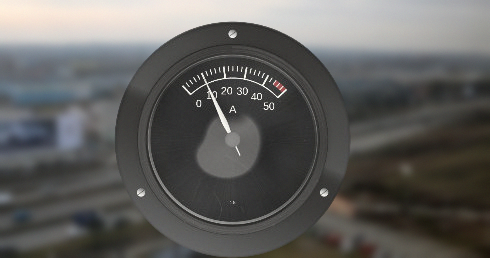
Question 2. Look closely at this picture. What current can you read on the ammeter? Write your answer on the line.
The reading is 10 A
